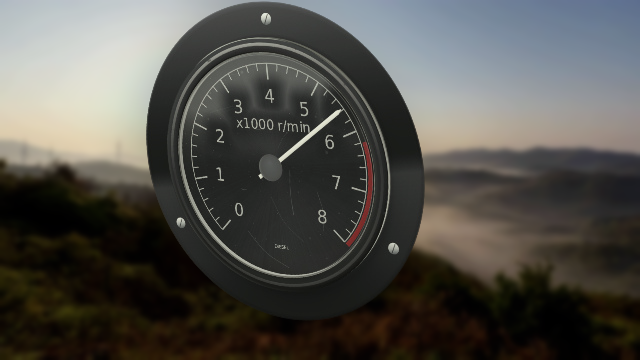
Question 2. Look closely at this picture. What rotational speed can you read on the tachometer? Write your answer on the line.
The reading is 5600 rpm
